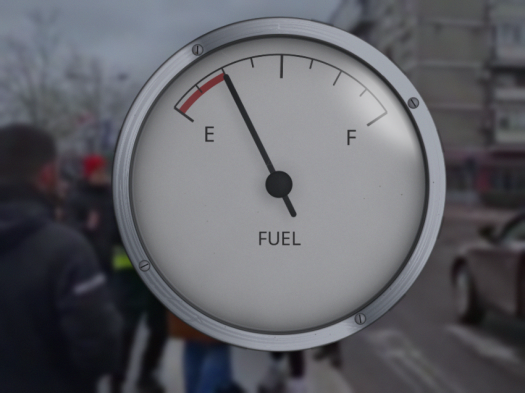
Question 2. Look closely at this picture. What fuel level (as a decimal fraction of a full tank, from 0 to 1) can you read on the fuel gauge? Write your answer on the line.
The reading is 0.25
